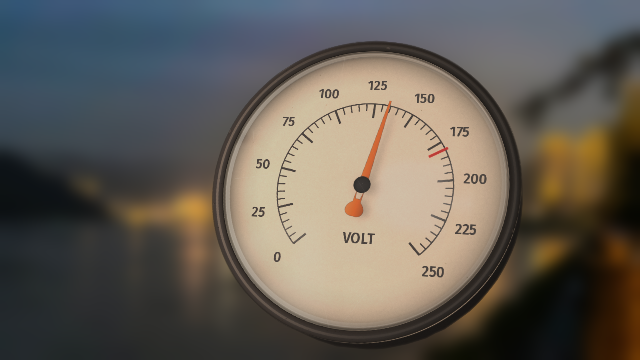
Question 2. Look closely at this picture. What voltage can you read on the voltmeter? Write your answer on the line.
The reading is 135 V
